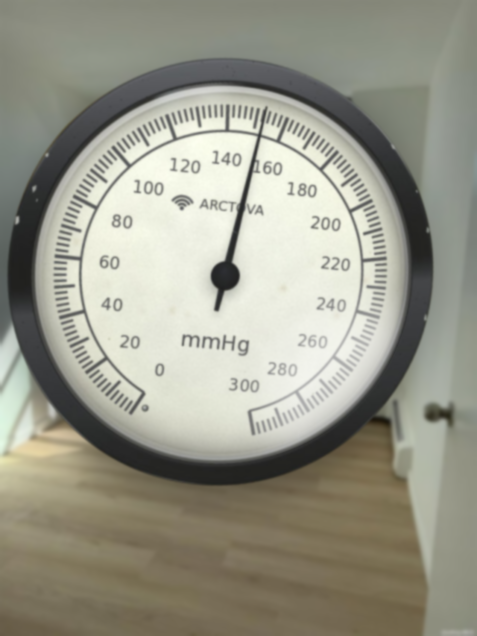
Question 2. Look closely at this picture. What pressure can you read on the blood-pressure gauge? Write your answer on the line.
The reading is 152 mmHg
